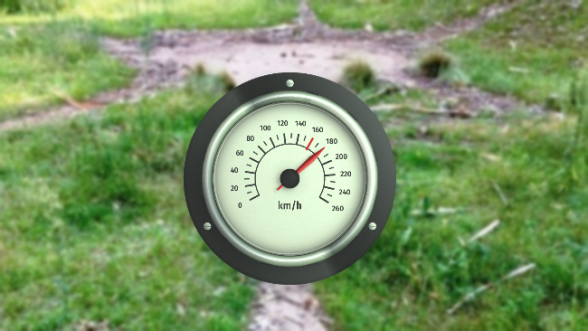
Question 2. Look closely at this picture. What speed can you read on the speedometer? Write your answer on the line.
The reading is 180 km/h
